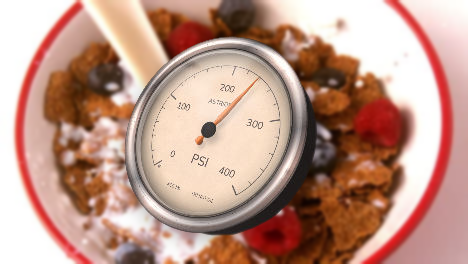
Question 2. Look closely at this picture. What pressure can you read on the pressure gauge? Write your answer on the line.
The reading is 240 psi
